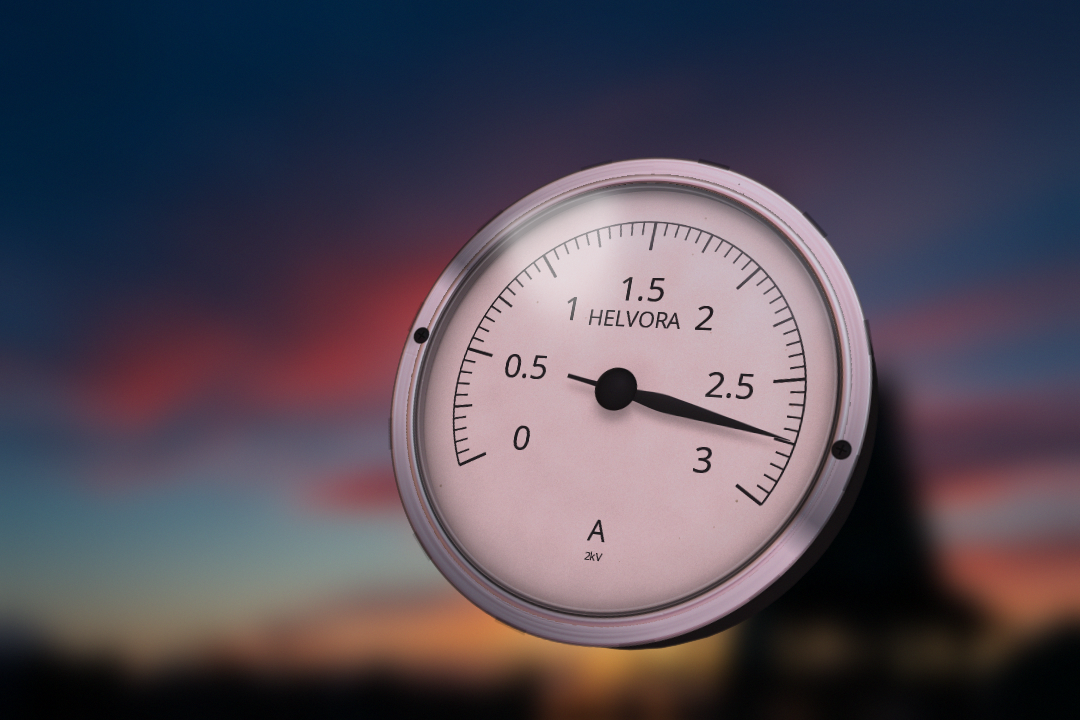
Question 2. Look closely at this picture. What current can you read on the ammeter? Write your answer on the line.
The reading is 2.75 A
